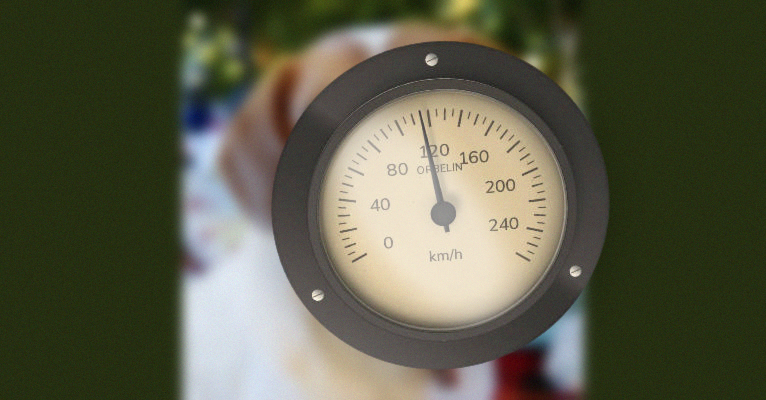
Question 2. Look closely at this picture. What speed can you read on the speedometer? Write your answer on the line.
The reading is 115 km/h
